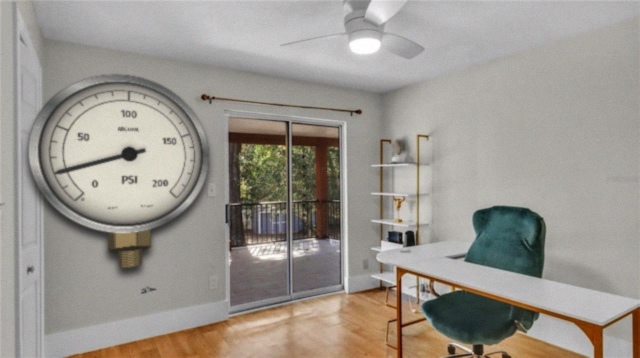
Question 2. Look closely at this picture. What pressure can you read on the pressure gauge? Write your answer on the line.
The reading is 20 psi
